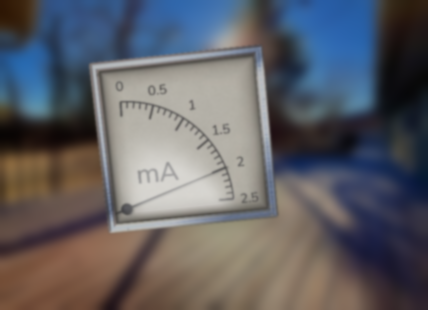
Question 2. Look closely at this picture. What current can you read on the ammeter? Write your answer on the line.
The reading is 2 mA
